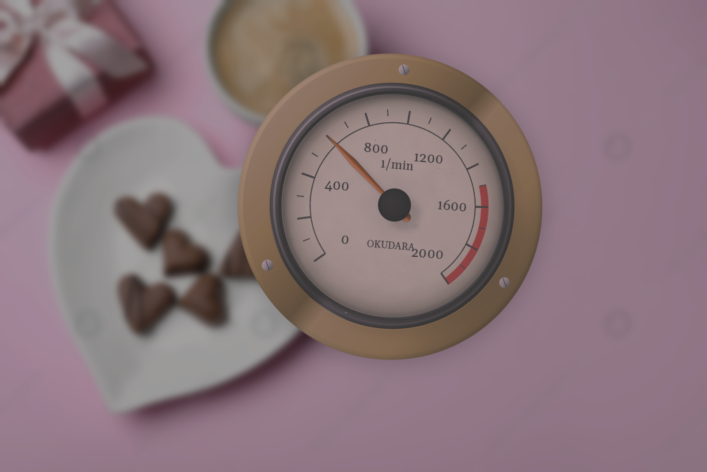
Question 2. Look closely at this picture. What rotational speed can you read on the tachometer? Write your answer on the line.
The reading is 600 rpm
